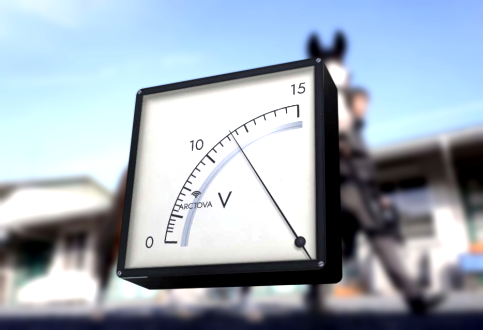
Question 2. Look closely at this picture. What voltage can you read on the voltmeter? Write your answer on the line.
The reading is 11.75 V
